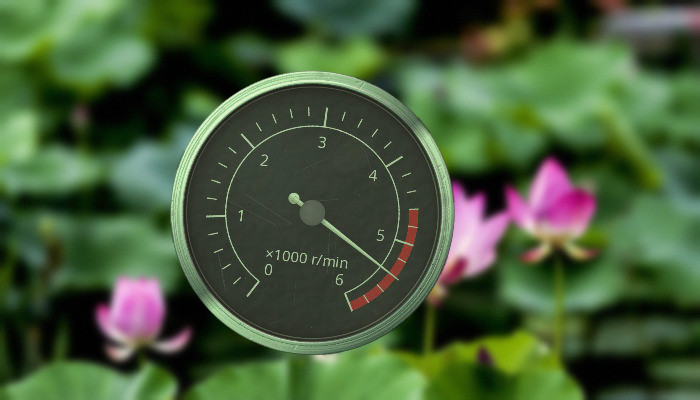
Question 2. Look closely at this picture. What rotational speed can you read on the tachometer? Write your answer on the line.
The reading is 5400 rpm
